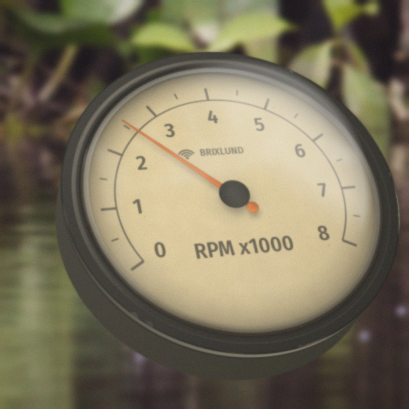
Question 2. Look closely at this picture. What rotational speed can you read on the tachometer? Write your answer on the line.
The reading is 2500 rpm
